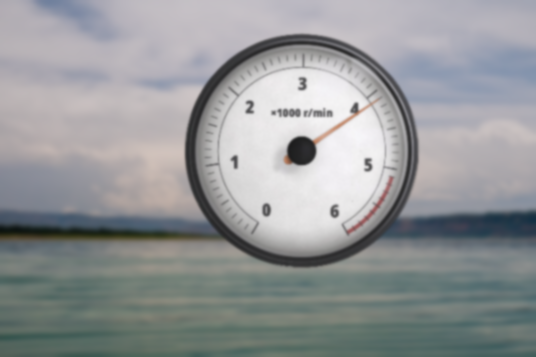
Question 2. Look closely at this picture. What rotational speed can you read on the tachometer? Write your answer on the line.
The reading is 4100 rpm
